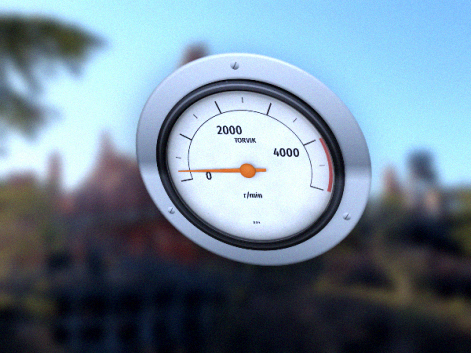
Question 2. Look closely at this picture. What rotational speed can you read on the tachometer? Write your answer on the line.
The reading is 250 rpm
